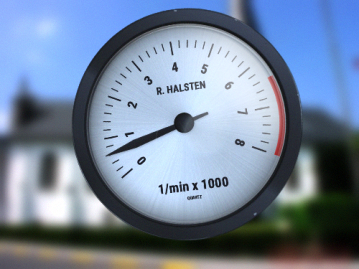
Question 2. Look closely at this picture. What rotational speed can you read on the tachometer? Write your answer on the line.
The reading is 600 rpm
